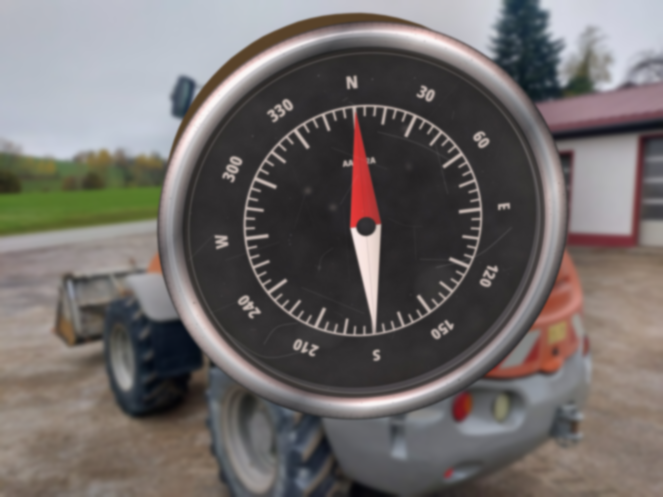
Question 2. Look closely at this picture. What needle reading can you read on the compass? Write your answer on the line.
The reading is 0 °
